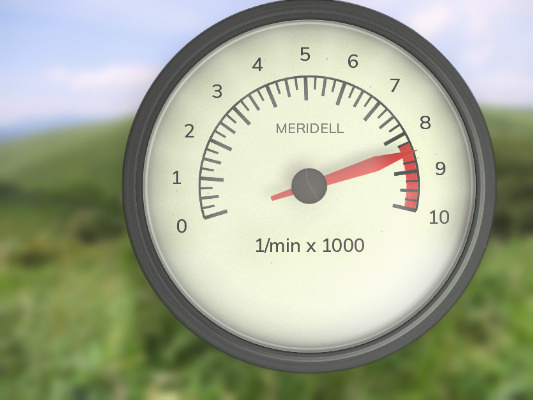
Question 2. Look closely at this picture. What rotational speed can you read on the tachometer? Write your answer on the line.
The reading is 8500 rpm
